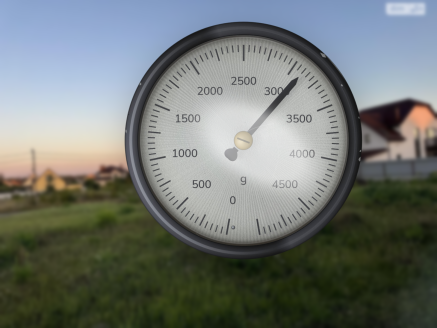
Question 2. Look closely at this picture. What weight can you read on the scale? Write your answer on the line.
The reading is 3100 g
